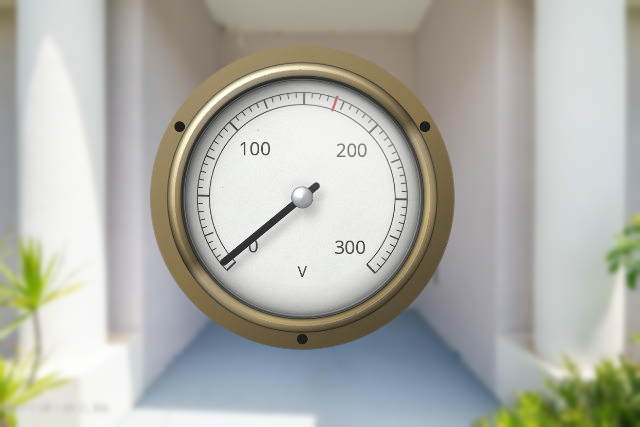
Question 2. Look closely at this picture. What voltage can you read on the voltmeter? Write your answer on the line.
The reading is 5 V
